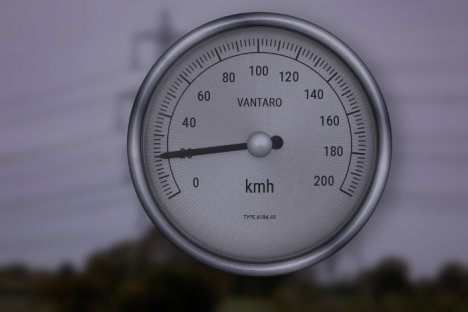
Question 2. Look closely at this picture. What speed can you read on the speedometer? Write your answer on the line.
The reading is 20 km/h
